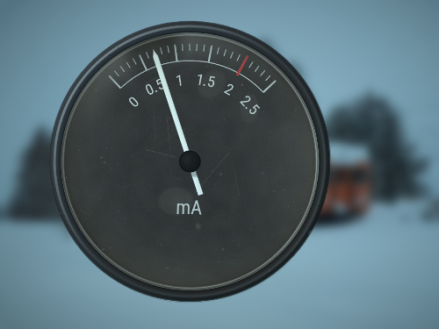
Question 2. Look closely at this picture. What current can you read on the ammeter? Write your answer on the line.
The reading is 0.7 mA
